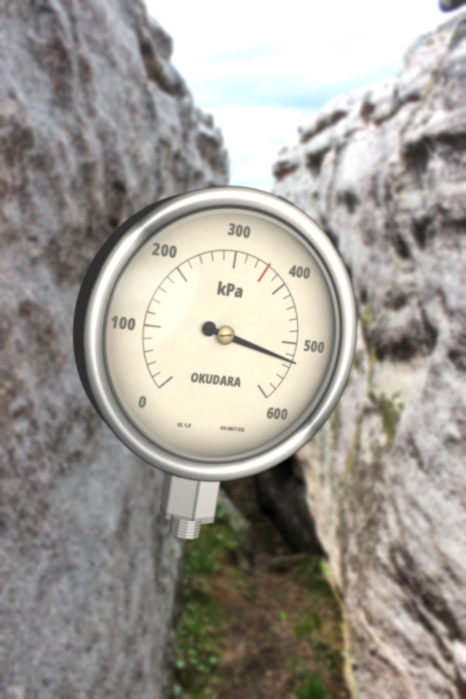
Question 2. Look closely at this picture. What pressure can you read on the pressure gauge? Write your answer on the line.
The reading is 530 kPa
